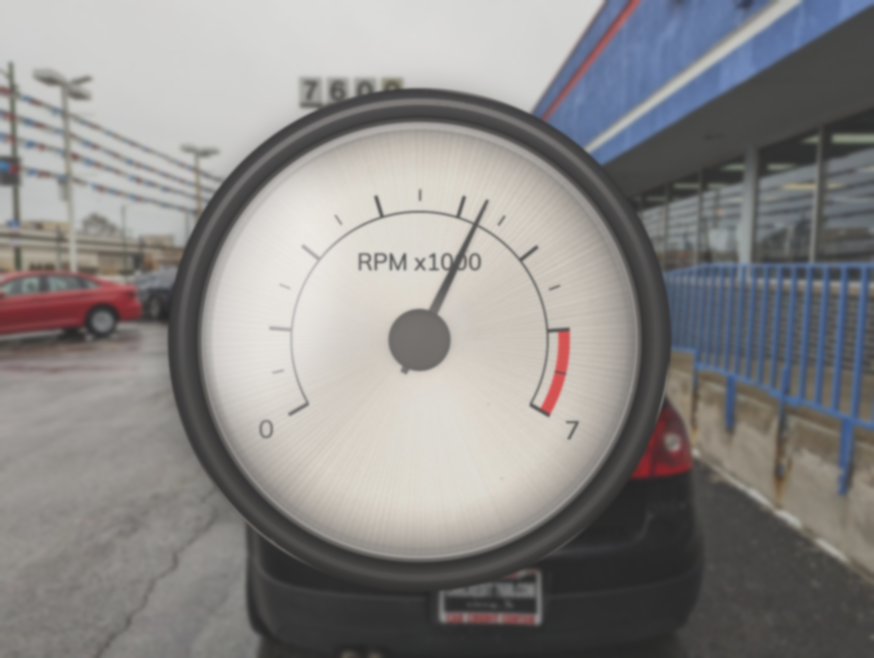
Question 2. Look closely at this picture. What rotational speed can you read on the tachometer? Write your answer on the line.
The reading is 4250 rpm
